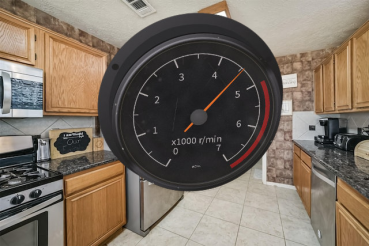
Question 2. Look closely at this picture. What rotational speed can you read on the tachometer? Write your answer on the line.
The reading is 4500 rpm
